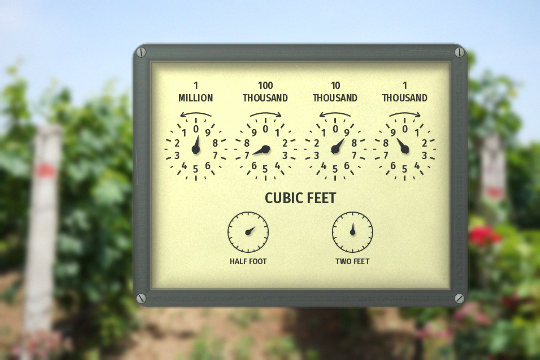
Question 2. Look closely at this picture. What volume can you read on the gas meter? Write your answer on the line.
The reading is 968900 ft³
